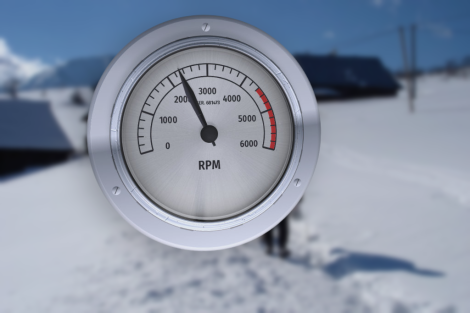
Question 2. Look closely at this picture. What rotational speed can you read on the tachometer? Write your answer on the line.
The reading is 2300 rpm
